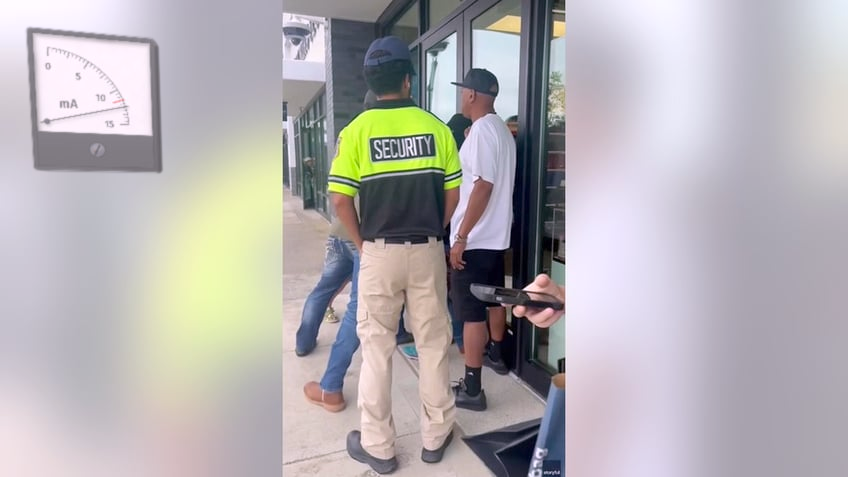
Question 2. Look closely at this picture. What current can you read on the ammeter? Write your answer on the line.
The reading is 12.5 mA
